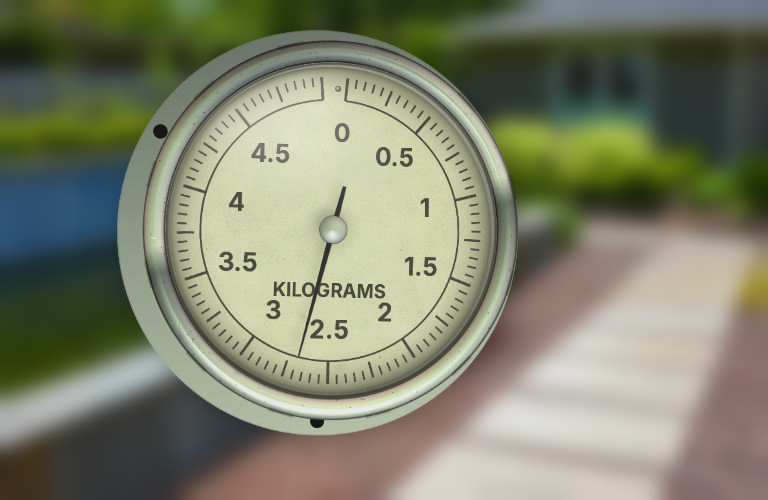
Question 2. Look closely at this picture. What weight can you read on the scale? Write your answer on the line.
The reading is 2.7 kg
